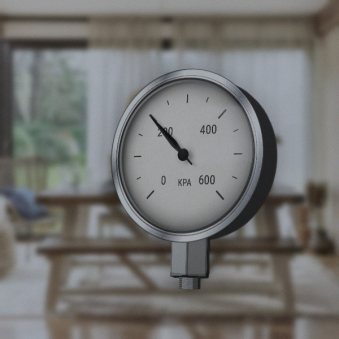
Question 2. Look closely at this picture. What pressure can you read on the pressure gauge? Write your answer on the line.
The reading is 200 kPa
